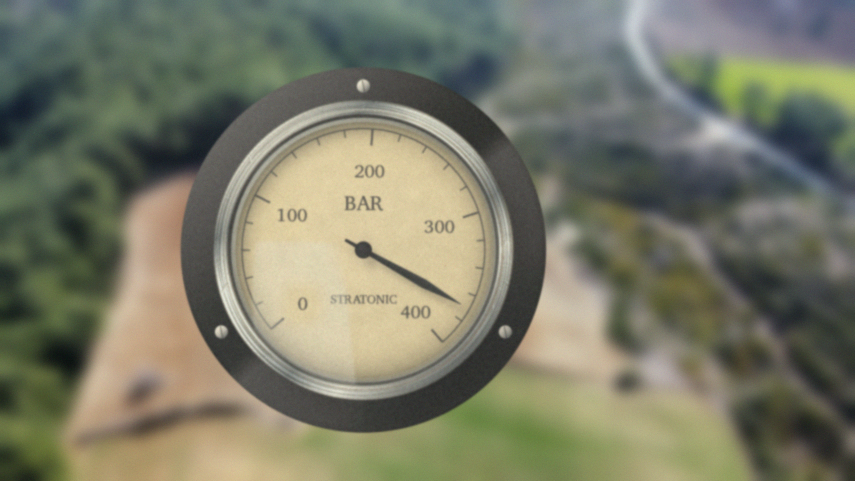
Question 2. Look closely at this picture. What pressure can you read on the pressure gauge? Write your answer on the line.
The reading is 370 bar
